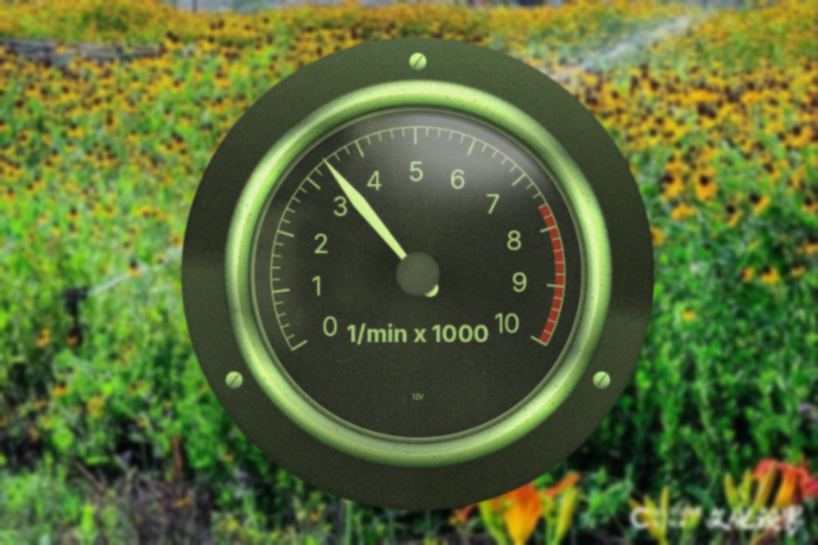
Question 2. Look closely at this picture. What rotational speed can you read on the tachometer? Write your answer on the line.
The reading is 3400 rpm
